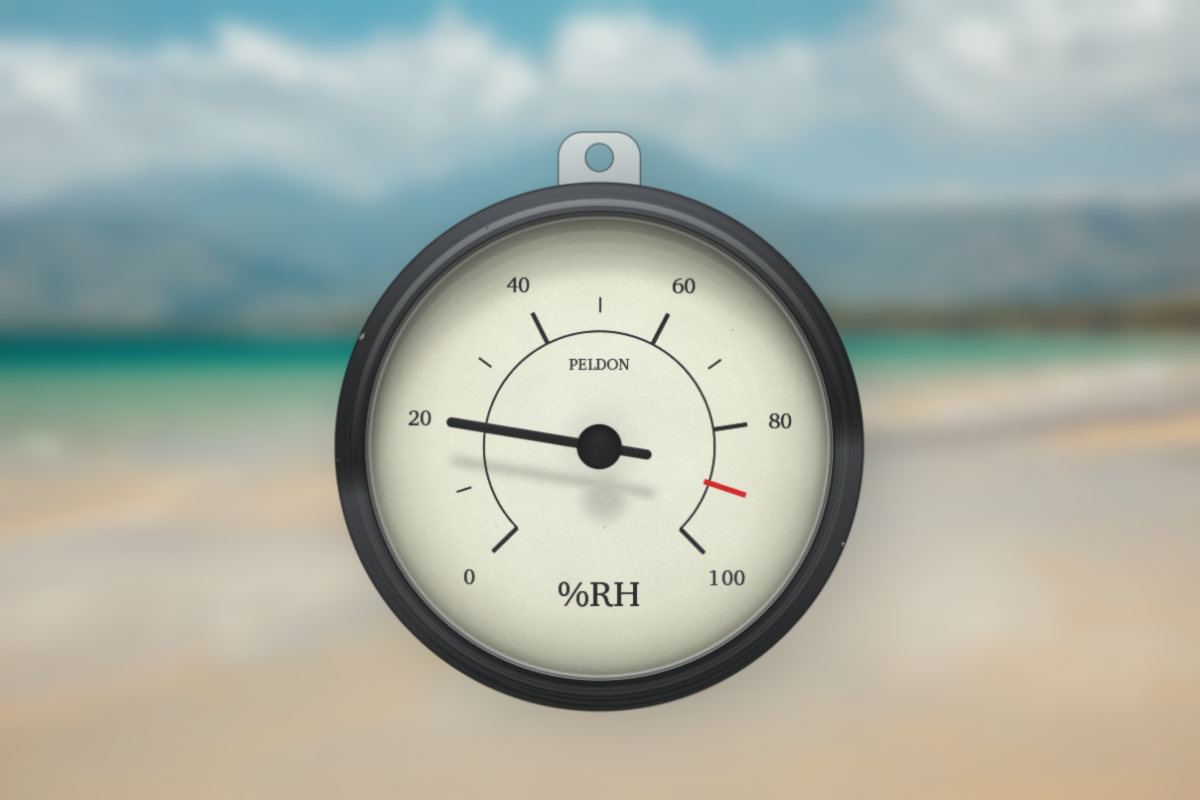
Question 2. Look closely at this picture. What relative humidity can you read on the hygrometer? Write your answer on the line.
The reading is 20 %
